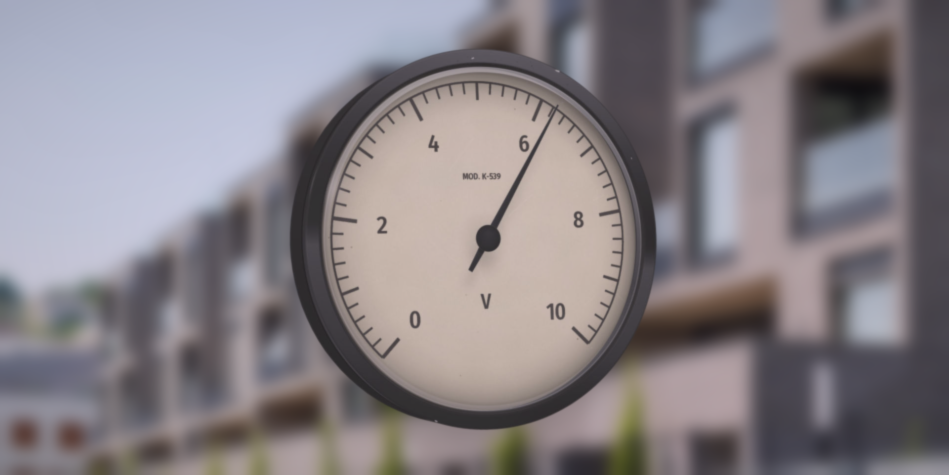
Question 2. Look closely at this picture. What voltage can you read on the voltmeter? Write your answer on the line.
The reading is 6.2 V
